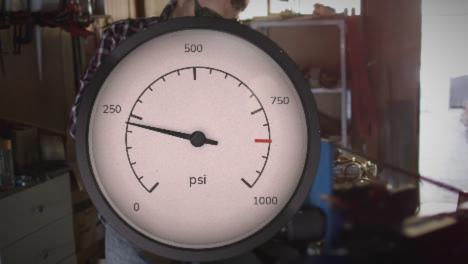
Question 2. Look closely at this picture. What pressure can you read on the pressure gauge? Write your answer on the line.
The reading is 225 psi
